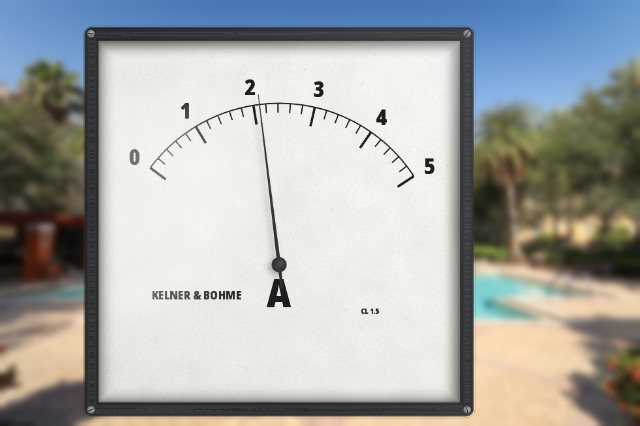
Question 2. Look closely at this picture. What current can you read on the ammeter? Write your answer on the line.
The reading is 2.1 A
